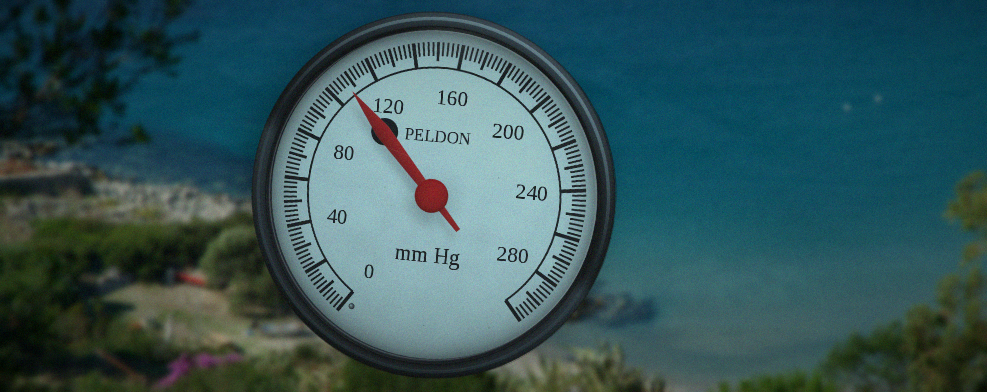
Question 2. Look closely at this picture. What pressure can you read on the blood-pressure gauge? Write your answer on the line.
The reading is 108 mmHg
